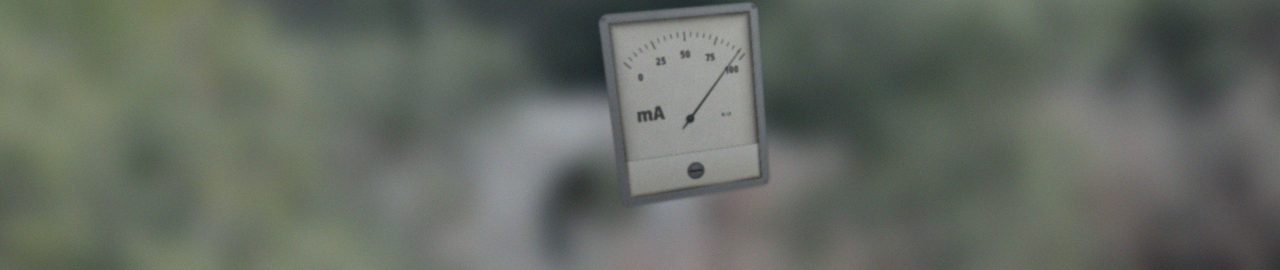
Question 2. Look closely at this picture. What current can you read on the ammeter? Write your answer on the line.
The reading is 95 mA
